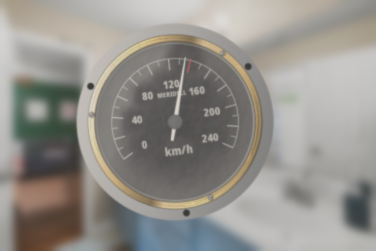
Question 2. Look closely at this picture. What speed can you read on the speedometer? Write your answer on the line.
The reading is 135 km/h
